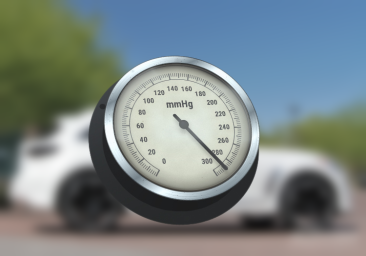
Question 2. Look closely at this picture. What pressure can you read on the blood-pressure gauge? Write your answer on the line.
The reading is 290 mmHg
